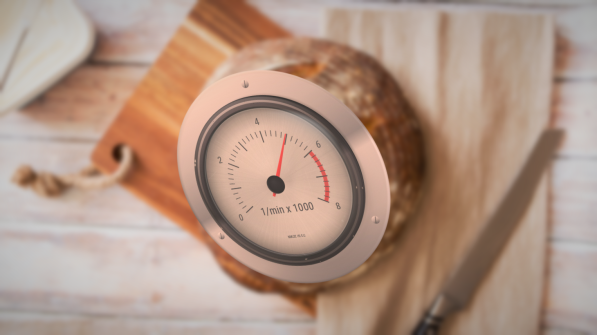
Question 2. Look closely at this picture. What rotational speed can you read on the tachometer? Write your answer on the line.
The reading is 5000 rpm
